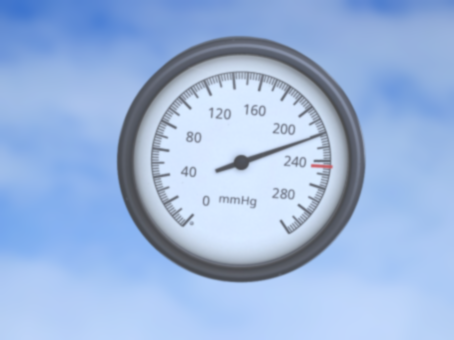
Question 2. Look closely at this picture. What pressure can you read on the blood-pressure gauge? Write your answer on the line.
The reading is 220 mmHg
